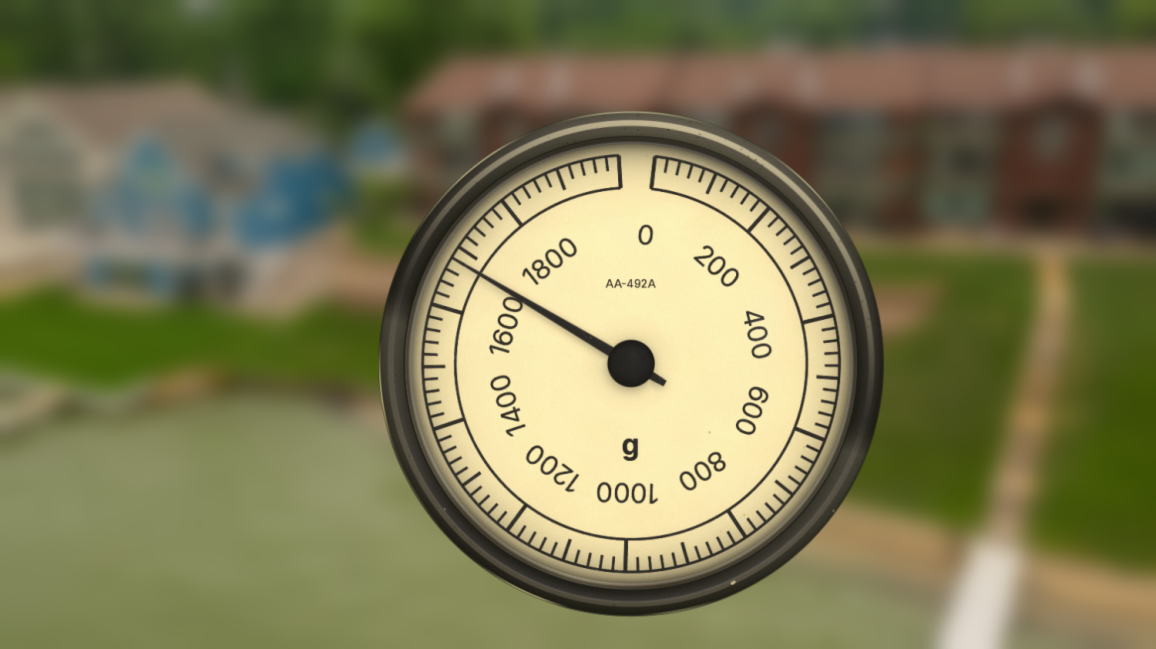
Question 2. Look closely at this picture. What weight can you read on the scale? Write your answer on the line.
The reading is 1680 g
